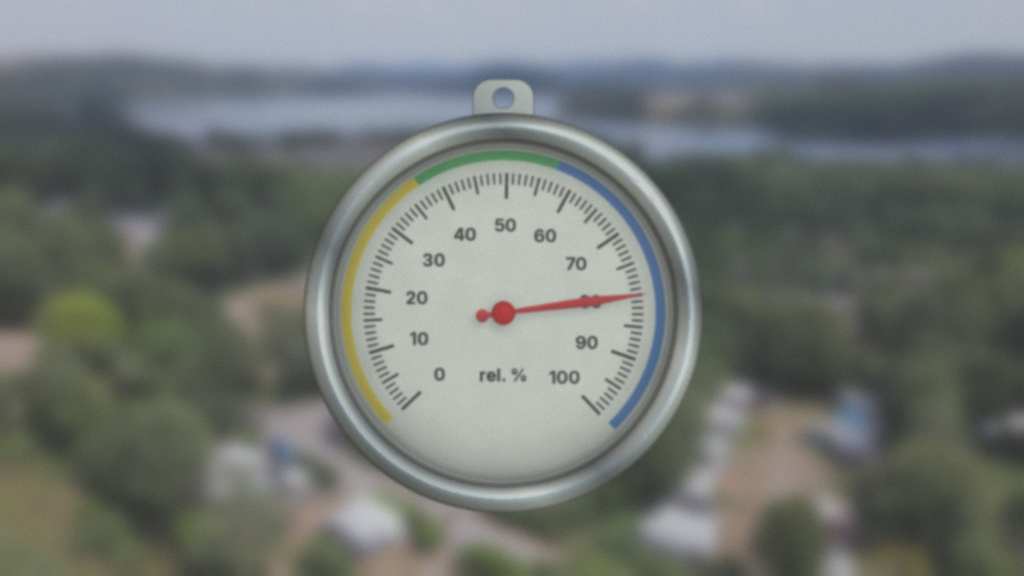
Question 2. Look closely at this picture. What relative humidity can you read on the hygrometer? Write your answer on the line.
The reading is 80 %
